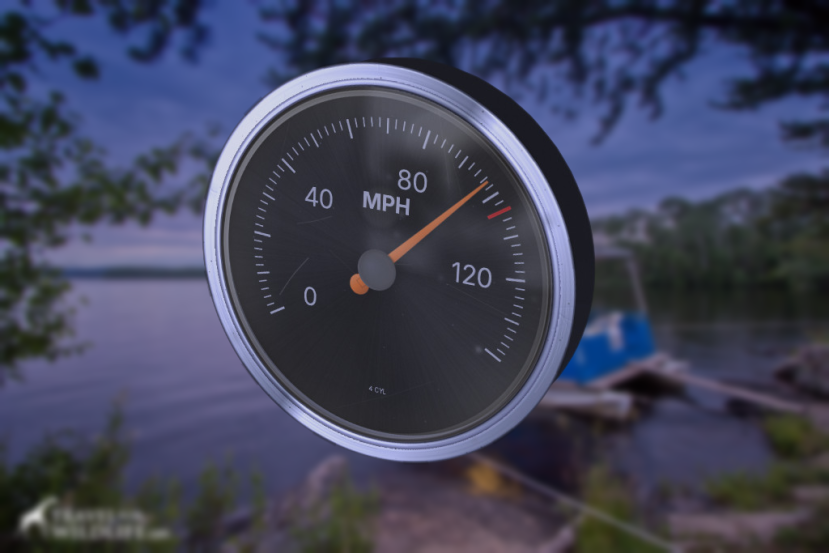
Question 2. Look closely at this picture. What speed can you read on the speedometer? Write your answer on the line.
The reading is 97 mph
